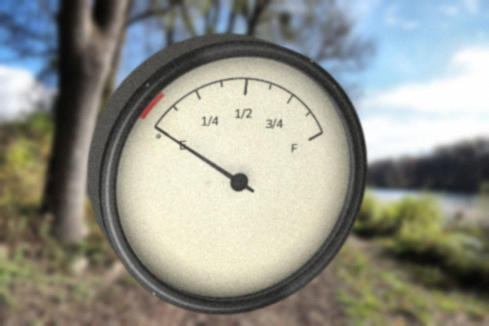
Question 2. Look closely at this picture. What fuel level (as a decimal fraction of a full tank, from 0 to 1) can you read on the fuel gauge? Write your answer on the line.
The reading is 0
